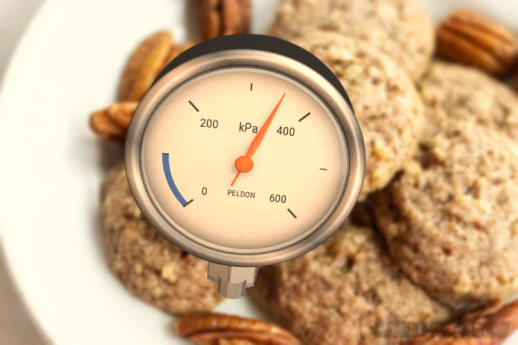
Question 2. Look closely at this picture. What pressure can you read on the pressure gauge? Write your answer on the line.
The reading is 350 kPa
